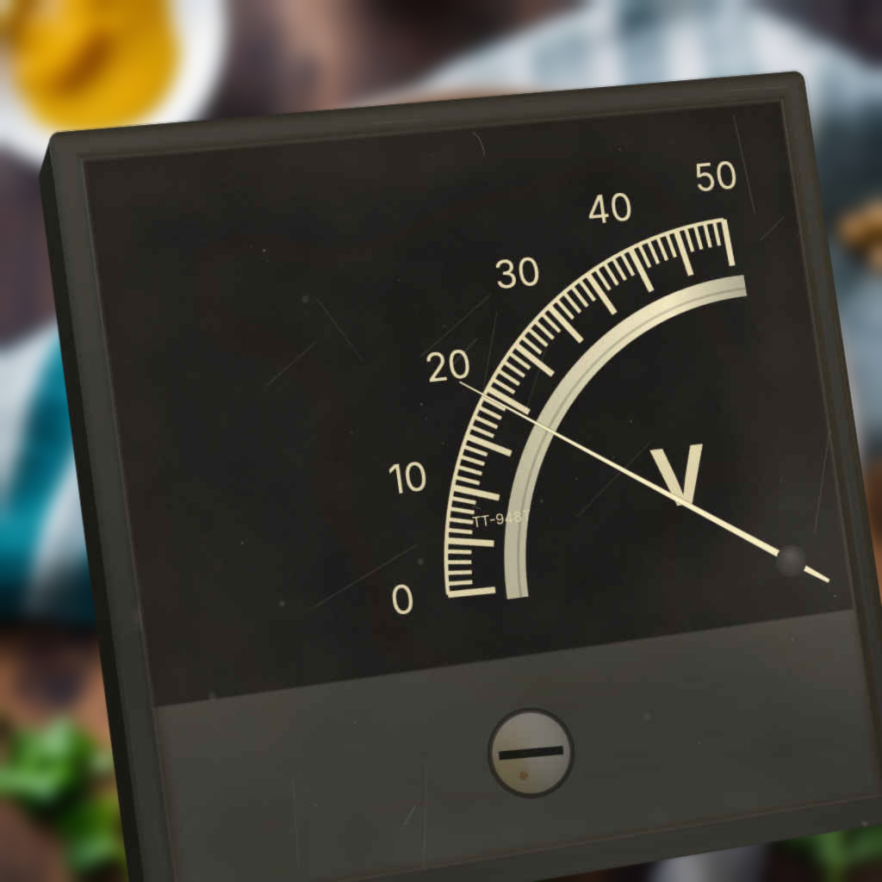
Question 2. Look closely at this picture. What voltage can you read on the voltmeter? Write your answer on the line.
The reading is 19 V
